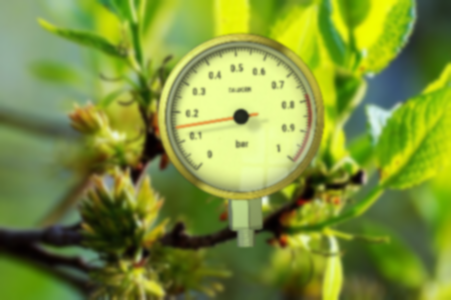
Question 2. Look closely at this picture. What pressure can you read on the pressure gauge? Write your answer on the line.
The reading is 0.15 bar
